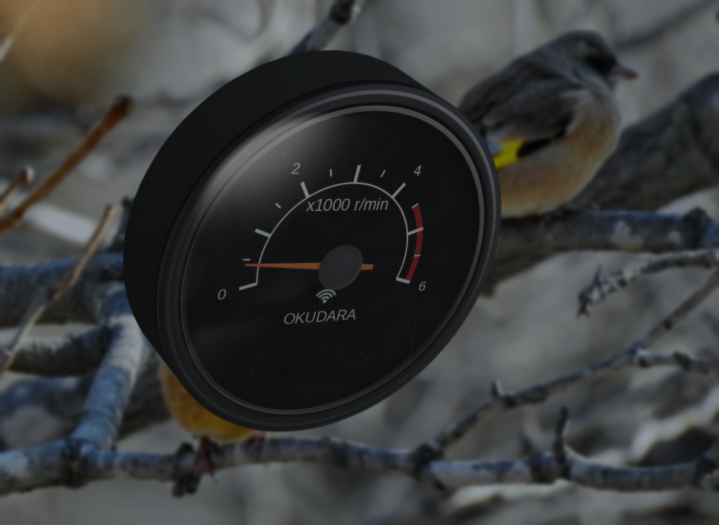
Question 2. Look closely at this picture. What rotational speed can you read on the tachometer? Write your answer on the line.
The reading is 500 rpm
